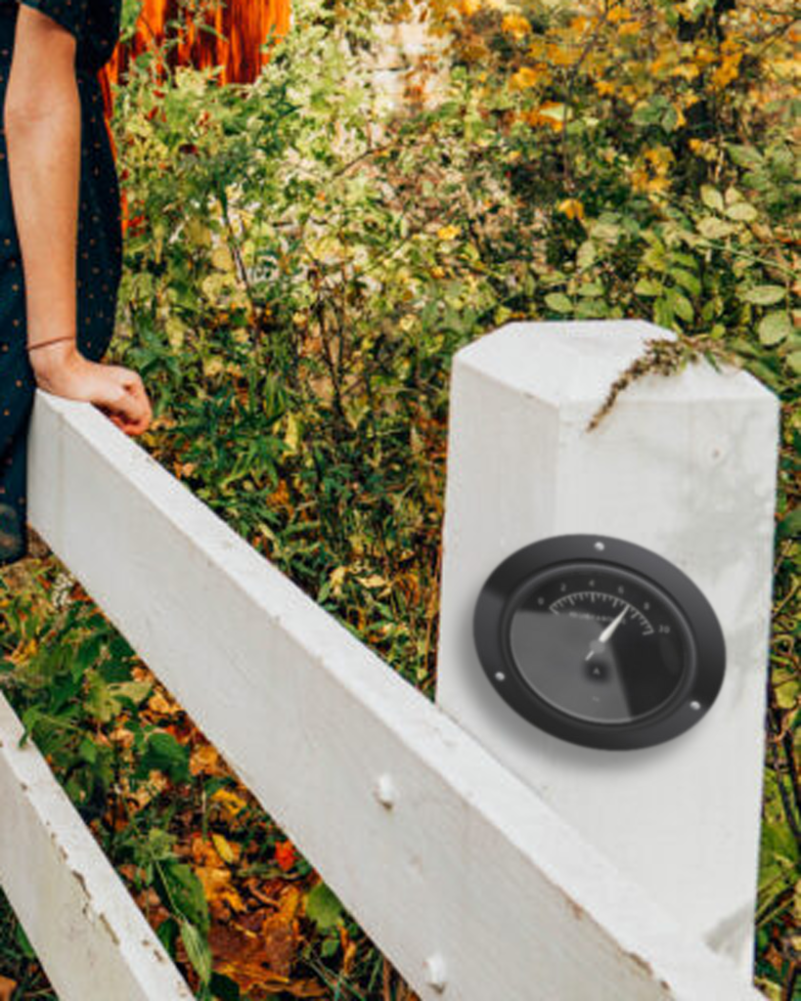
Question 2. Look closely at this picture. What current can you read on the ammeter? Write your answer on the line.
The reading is 7 A
